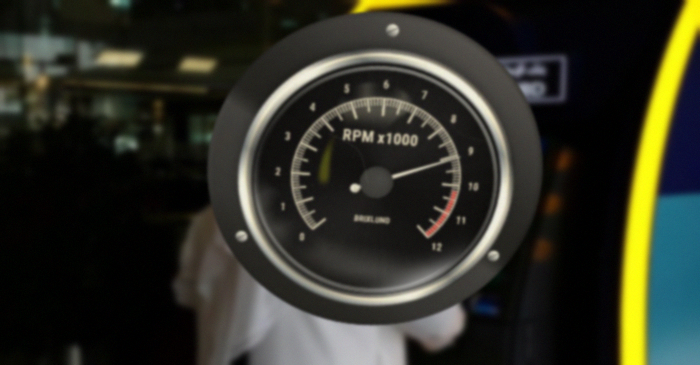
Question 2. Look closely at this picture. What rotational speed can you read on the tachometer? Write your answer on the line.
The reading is 9000 rpm
